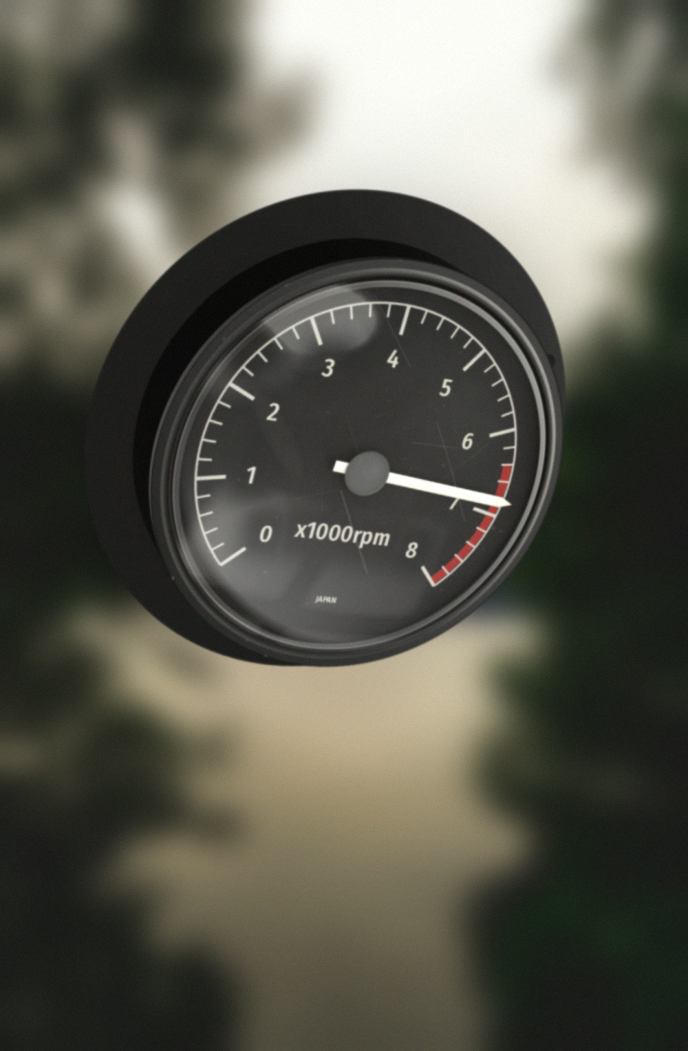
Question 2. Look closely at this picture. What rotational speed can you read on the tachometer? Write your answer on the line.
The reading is 6800 rpm
